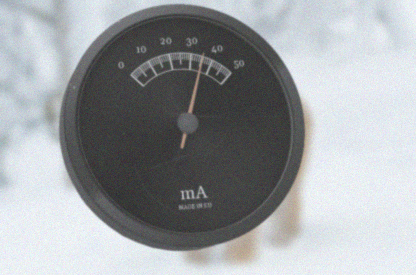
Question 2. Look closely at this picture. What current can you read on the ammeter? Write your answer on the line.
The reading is 35 mA
